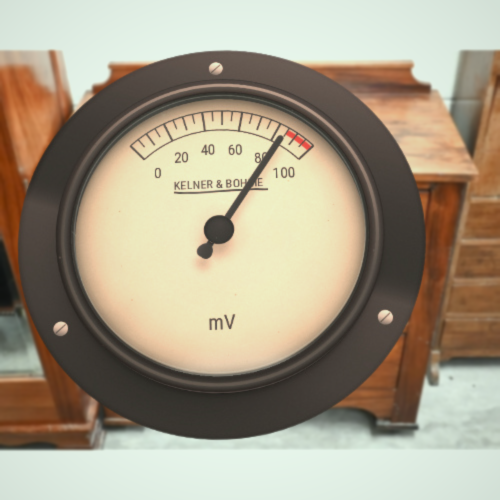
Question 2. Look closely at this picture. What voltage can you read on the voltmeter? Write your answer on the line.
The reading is 85 mV
